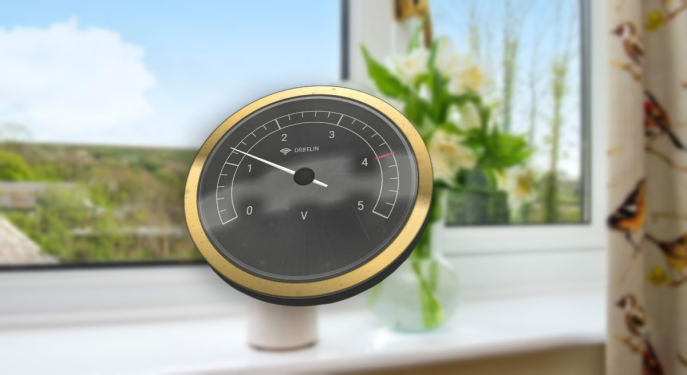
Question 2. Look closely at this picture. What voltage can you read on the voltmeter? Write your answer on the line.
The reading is 1.2 V
